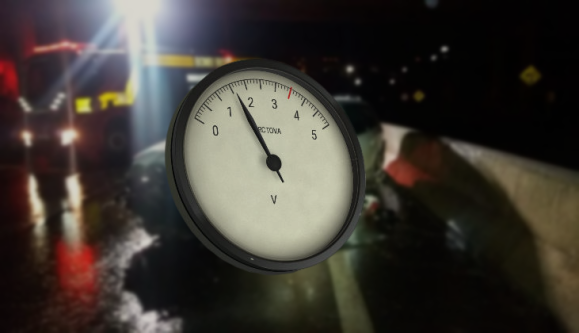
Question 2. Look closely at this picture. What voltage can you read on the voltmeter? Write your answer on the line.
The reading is 1.5 V
